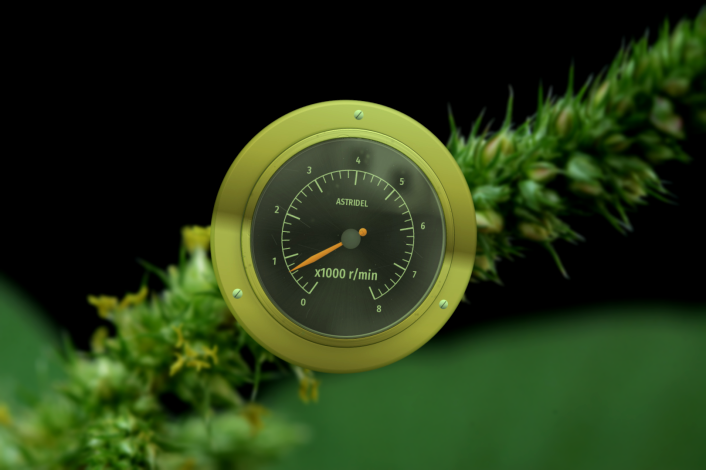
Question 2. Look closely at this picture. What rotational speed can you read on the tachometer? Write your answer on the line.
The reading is 700 rpm
